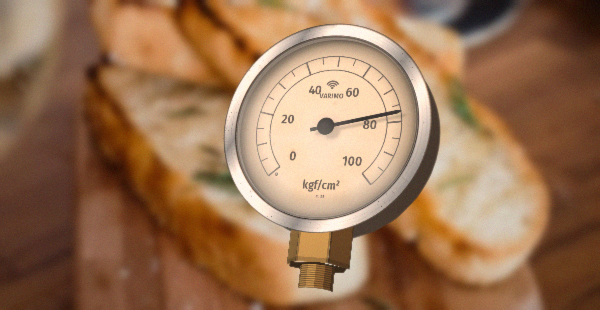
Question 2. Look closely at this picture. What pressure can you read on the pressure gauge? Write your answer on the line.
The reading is 77.5 kg/cm²
